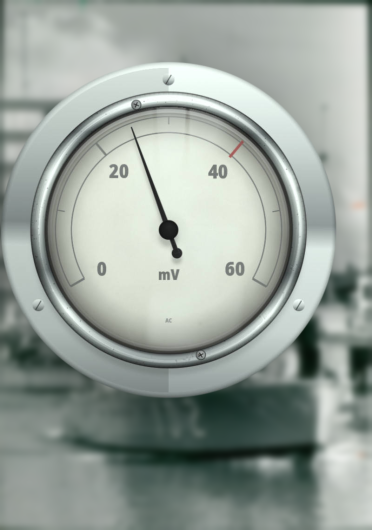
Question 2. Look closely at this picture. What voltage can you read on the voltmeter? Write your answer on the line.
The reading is 25 mV
